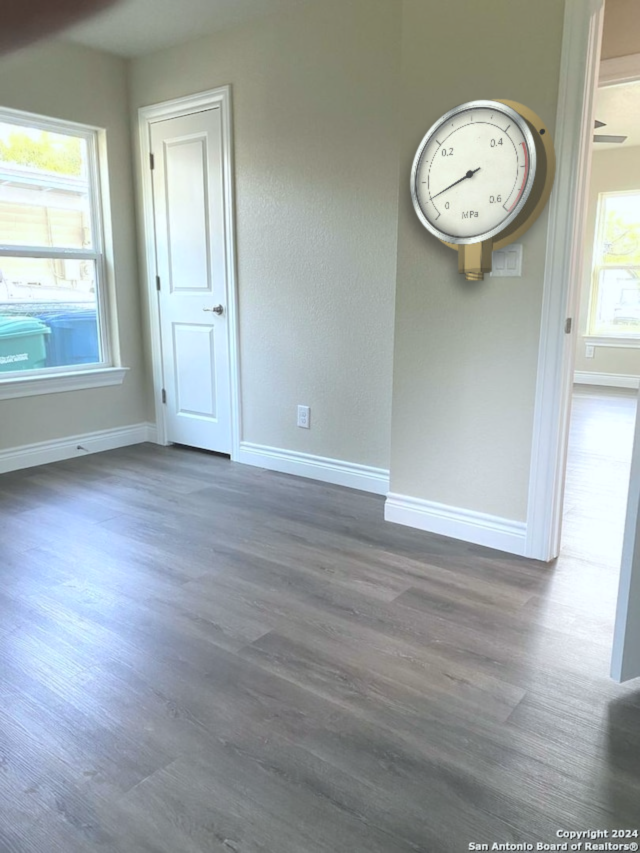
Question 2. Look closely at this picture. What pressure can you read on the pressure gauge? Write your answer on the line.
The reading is 0.05 MPa
